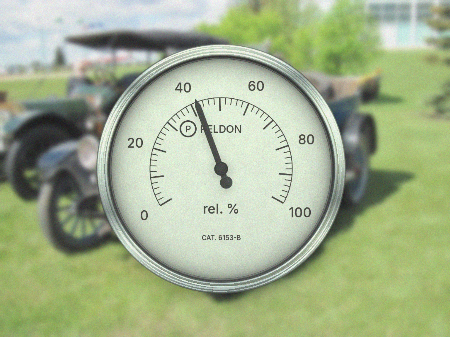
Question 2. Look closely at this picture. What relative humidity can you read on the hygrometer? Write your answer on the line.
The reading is 42 %
